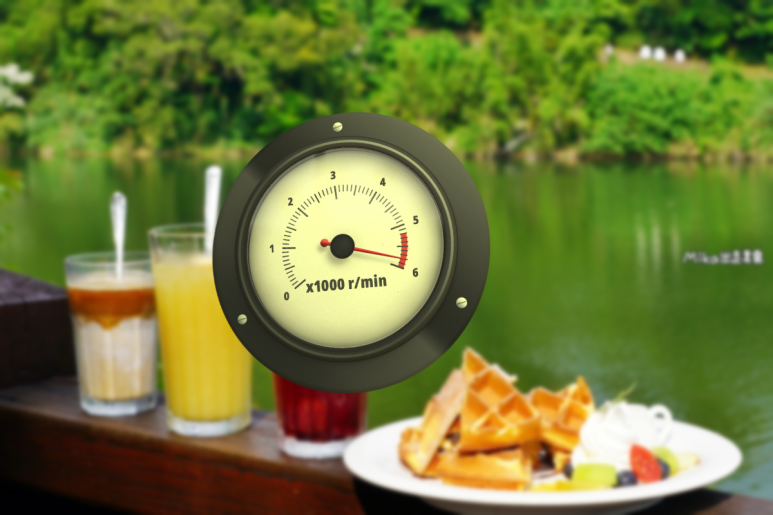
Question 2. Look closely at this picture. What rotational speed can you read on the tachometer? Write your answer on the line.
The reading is 5800 rpm
